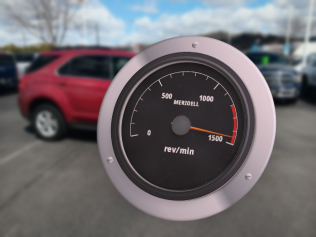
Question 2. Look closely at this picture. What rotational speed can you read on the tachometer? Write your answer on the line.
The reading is 1450 rpm
